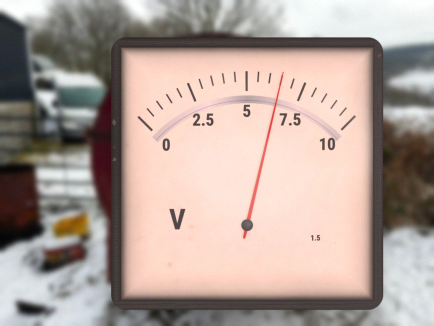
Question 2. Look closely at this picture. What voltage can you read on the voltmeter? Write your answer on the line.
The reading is 6.5 V
